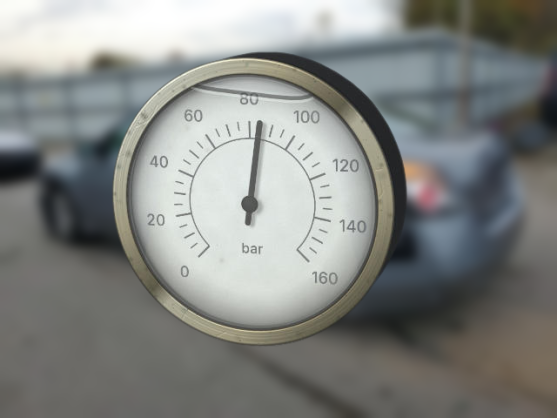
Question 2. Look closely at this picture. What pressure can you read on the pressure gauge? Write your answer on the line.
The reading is 85 bar
